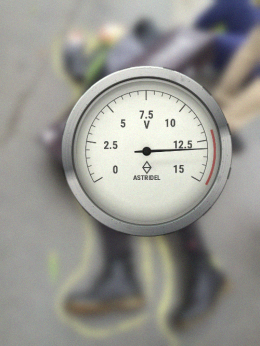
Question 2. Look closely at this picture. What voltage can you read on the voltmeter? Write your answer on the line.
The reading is 13 V
